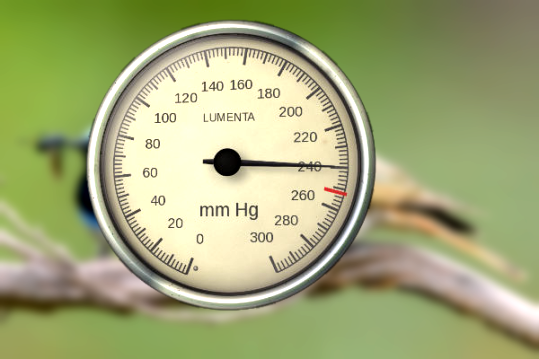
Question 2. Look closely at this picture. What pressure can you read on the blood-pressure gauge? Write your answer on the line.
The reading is 240 mmHg
